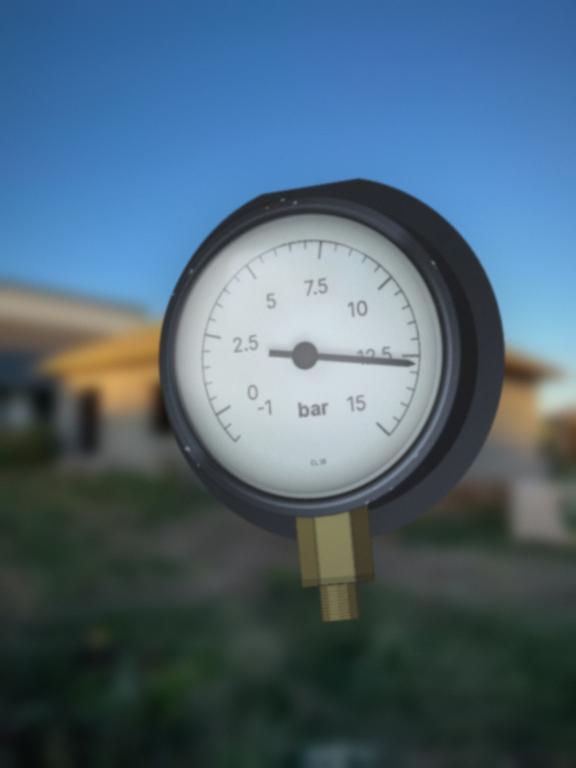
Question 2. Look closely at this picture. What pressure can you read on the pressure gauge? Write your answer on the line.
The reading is 12.75 bar
